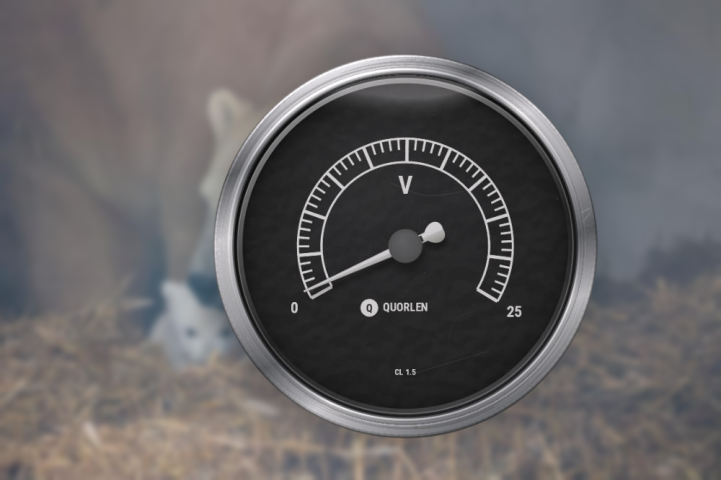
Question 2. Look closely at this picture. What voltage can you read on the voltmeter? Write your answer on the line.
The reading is 0.5 V
